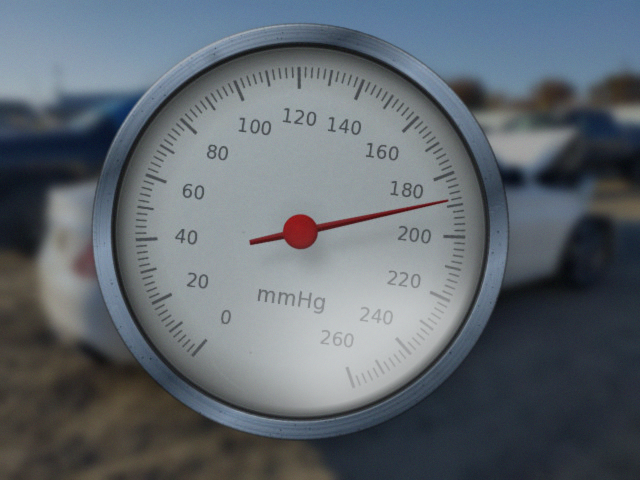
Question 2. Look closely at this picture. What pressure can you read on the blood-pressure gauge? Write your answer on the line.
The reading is 188 mmHg
